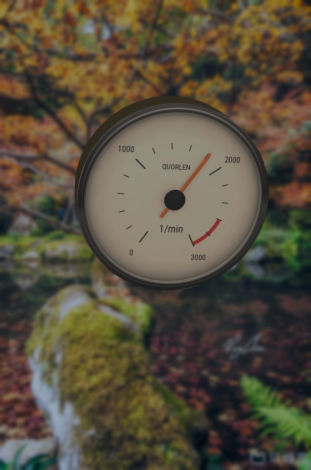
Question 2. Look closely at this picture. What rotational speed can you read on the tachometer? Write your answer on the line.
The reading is 1800 rpm
